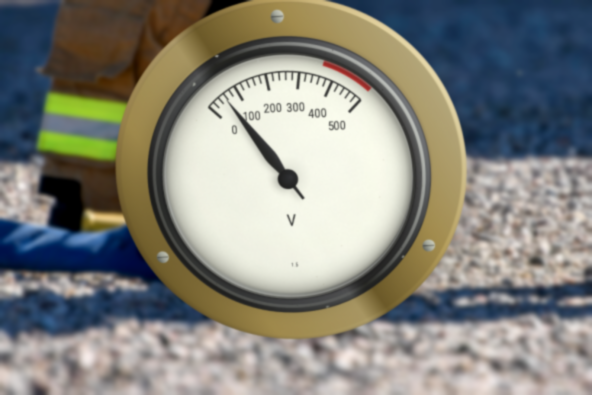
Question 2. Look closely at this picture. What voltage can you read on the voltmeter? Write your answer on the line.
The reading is 60 V
